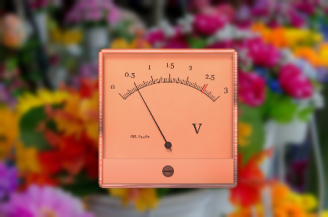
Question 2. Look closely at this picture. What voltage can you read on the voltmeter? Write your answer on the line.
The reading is 0.5 V
